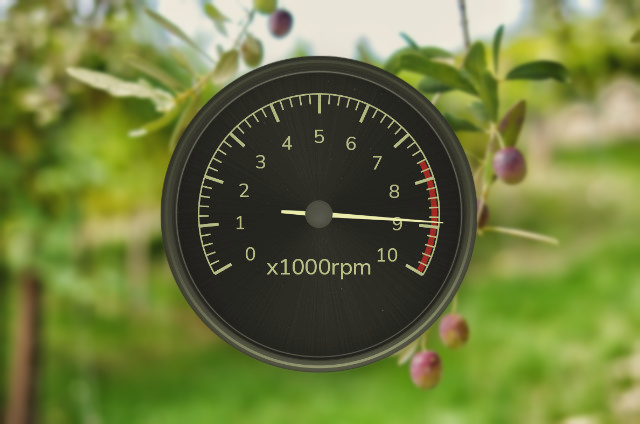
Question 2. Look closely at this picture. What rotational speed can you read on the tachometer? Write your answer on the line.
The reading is 8900 rpm
